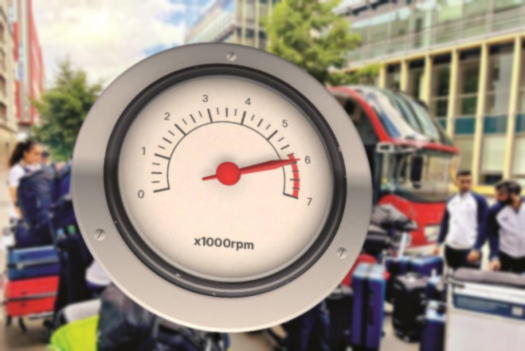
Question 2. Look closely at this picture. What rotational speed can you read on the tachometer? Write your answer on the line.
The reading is 6000 rpm
